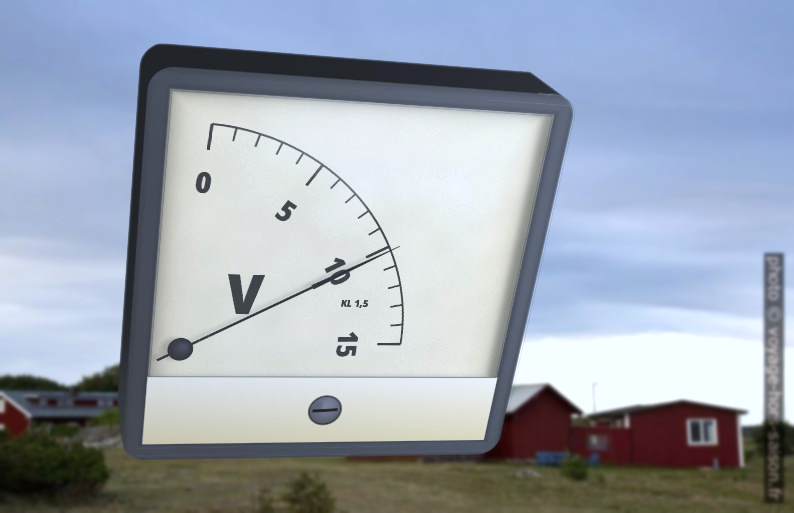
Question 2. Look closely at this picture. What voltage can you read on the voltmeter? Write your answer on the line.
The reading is 10 V
